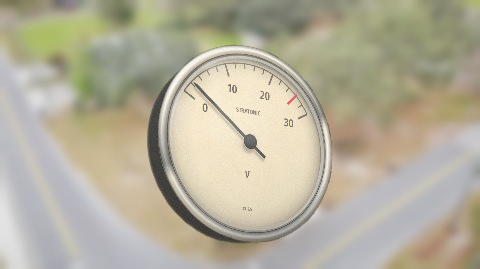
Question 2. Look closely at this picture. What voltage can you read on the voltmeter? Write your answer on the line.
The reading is 2 V
